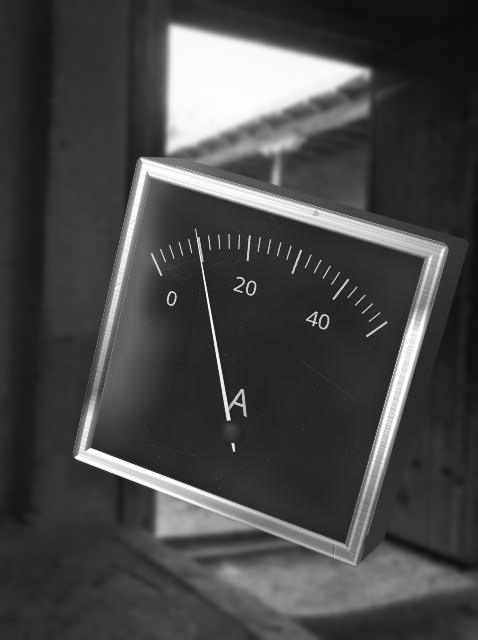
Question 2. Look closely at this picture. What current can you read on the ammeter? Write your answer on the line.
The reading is 10 A
